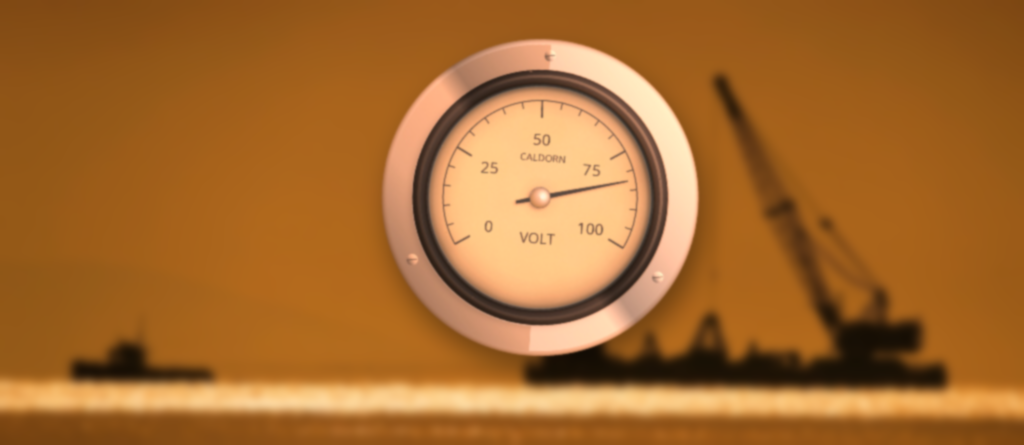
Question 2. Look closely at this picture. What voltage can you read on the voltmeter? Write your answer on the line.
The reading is 82.5 V
